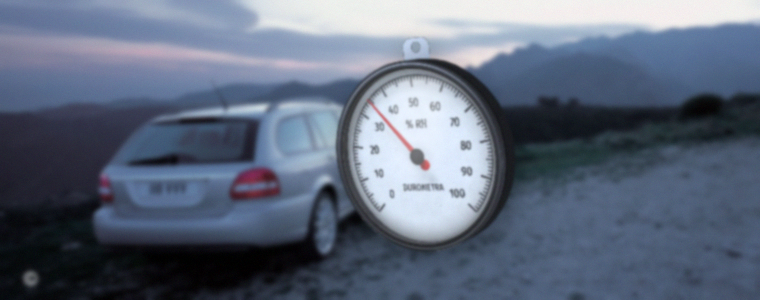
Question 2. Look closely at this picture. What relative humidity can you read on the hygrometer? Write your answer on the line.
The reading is 35 %
